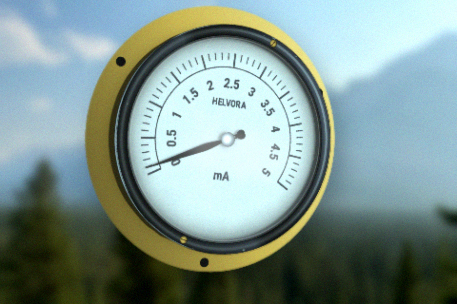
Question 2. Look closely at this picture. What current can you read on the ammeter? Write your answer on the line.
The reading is 0.1 mA
